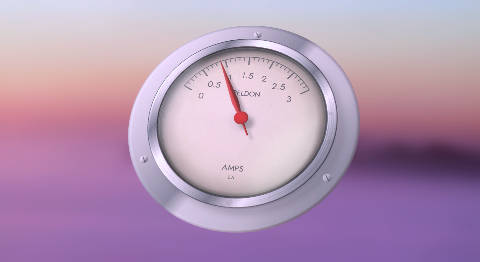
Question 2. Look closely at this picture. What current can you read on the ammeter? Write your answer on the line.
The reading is 0.9 A
